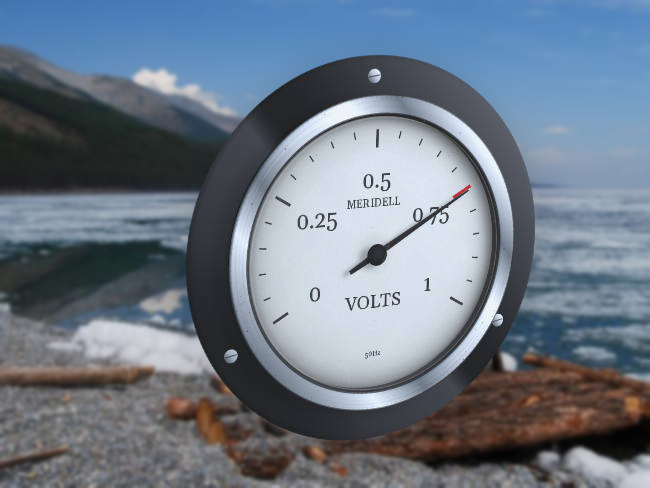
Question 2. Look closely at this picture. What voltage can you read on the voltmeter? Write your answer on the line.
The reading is 0.75 V
